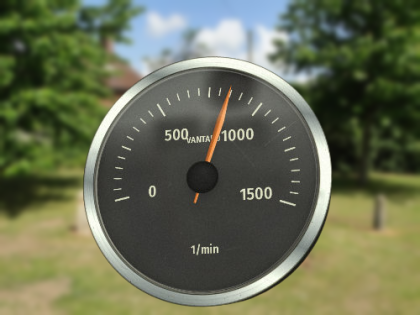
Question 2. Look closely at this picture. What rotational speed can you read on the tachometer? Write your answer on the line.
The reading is 850 rpm
